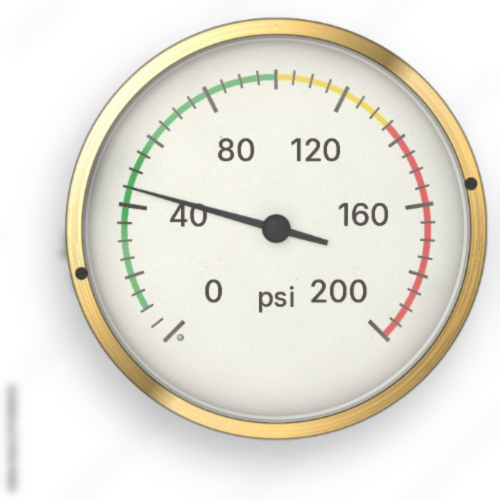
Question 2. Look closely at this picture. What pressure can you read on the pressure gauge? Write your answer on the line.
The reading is 45 psi
